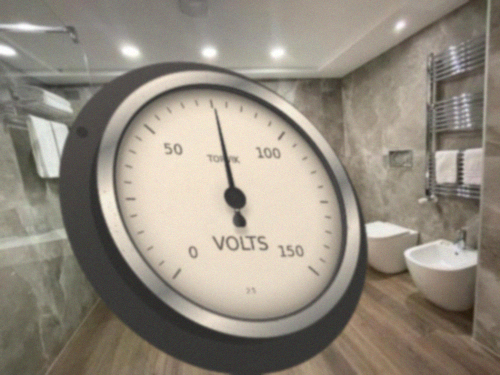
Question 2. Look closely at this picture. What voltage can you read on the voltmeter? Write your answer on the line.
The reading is 75 V
